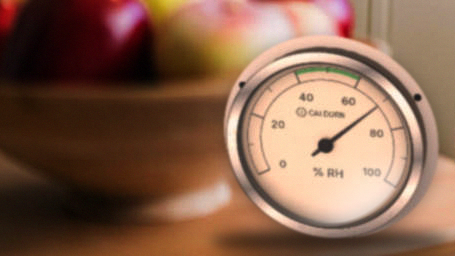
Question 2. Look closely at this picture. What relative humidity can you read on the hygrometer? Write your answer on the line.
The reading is 70 %
